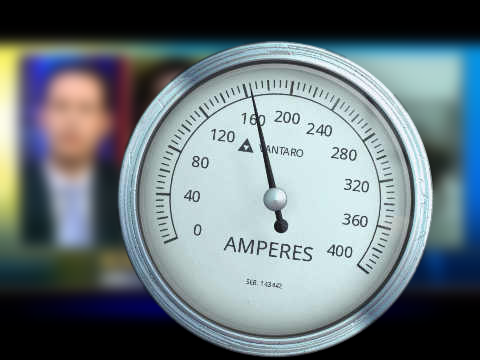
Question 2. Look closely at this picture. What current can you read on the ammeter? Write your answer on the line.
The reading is 165 A
